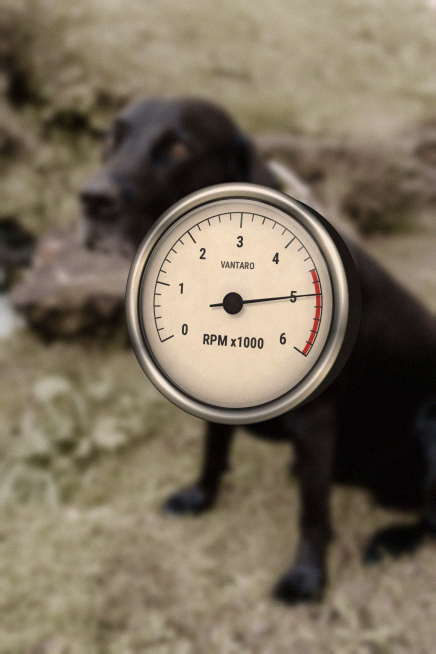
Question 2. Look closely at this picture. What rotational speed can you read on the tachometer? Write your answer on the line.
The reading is 5000 rpm
